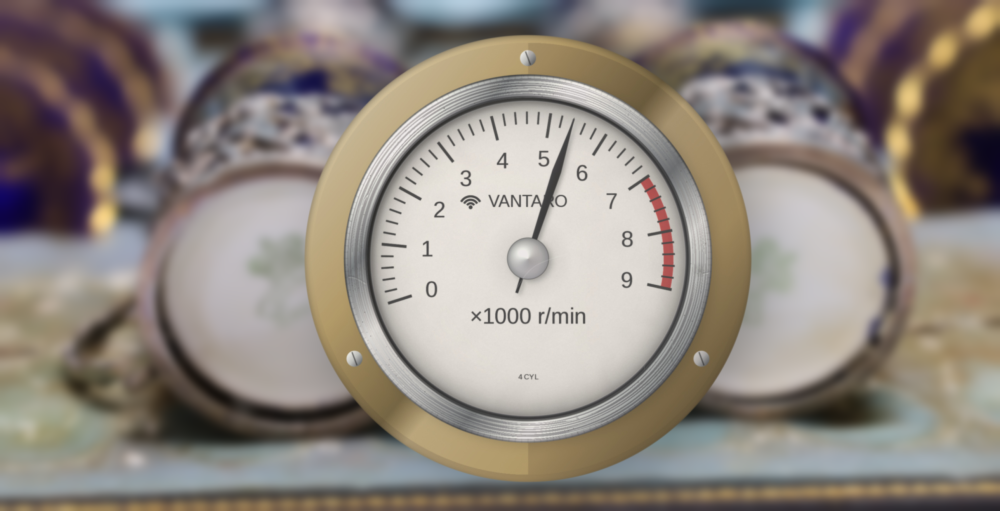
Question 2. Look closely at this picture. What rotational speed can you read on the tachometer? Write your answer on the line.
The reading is 5400 rpm
